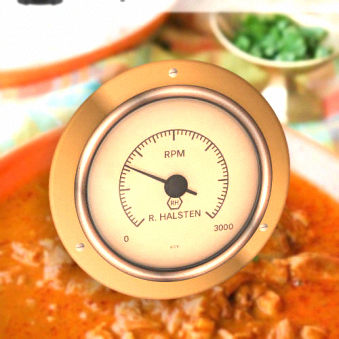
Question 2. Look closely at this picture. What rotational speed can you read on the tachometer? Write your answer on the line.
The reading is 800 rpm
